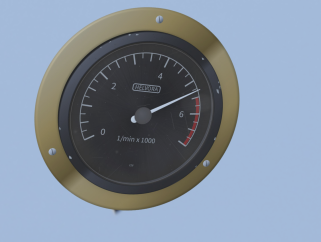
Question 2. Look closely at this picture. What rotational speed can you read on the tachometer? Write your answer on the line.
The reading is 5250 rpm
